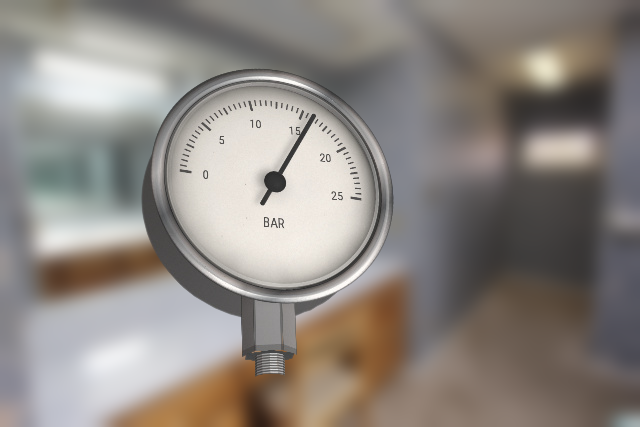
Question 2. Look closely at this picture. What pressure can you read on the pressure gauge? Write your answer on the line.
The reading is 16 bar
